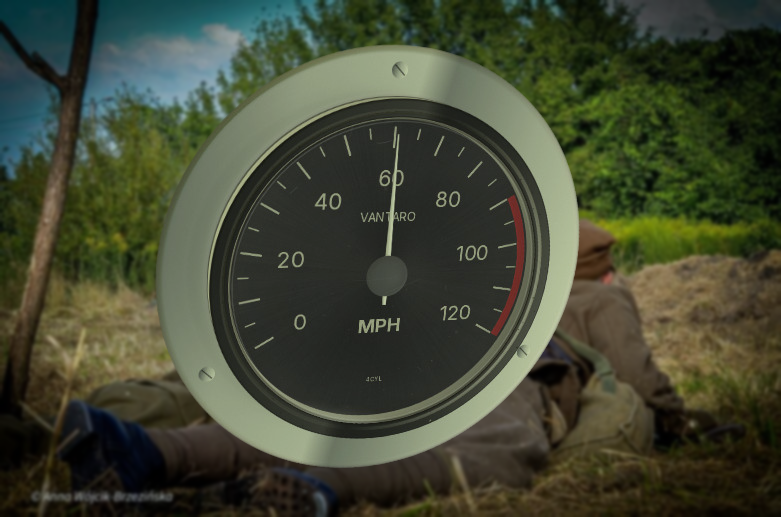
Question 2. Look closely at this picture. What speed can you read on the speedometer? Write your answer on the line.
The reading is 60 mph
